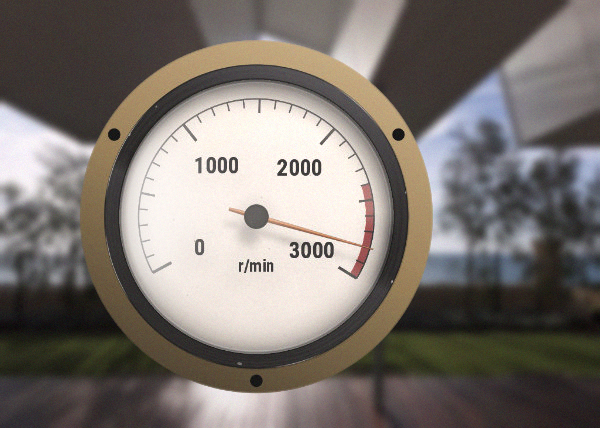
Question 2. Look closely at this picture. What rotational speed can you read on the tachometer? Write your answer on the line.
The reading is 2800 rpm
